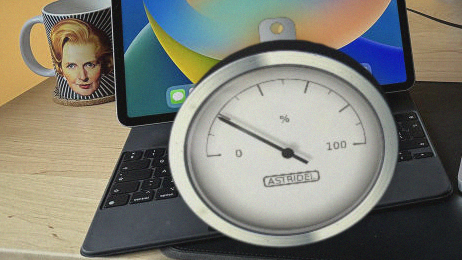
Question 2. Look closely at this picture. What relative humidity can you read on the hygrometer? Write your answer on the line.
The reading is 20 %
